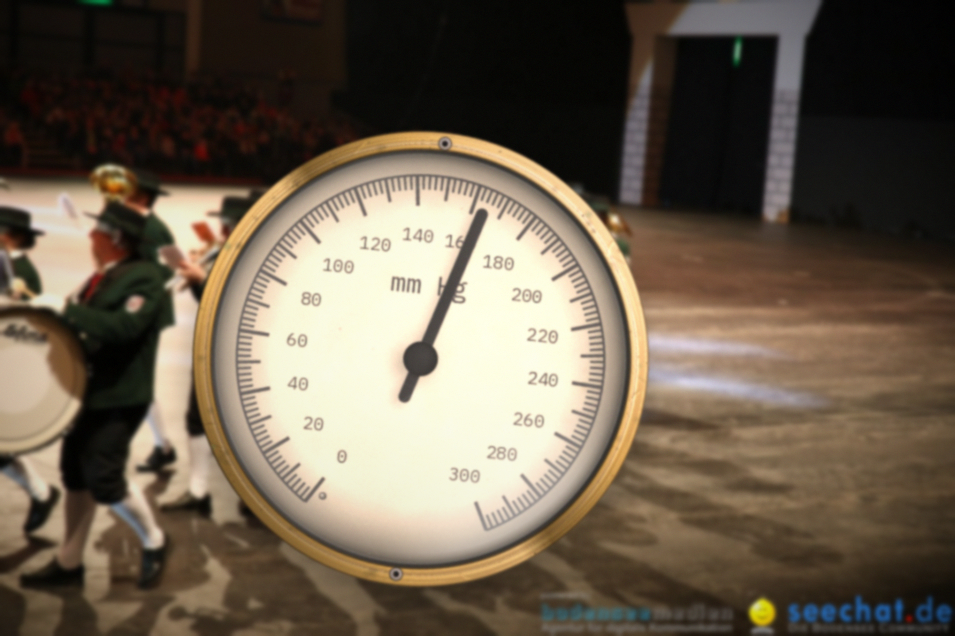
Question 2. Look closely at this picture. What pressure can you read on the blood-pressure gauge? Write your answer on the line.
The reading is 164 mmHg
